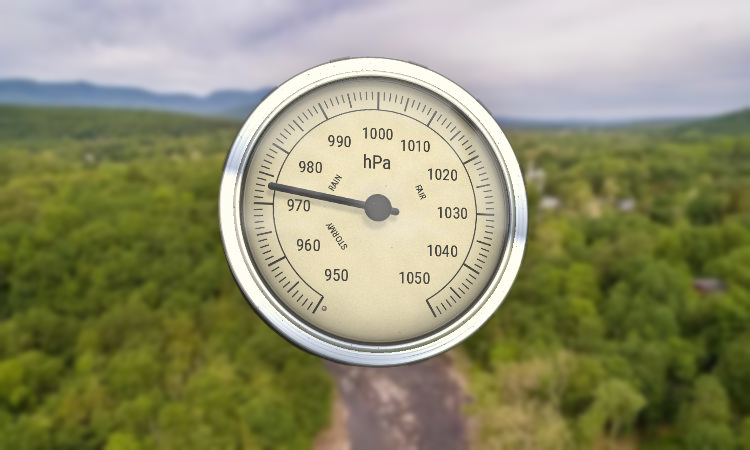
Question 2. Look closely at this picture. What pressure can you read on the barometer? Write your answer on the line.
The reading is 973 hPa
